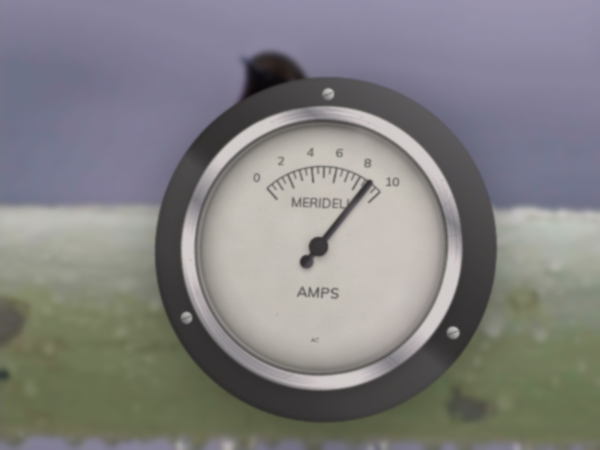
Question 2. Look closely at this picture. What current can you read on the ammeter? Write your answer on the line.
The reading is 9 A
